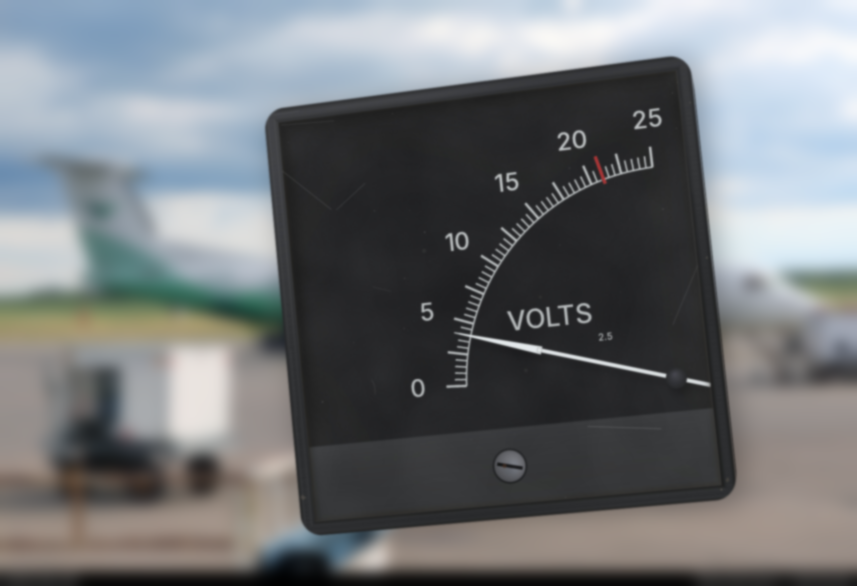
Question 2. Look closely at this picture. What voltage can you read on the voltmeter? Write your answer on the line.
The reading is 4 V
